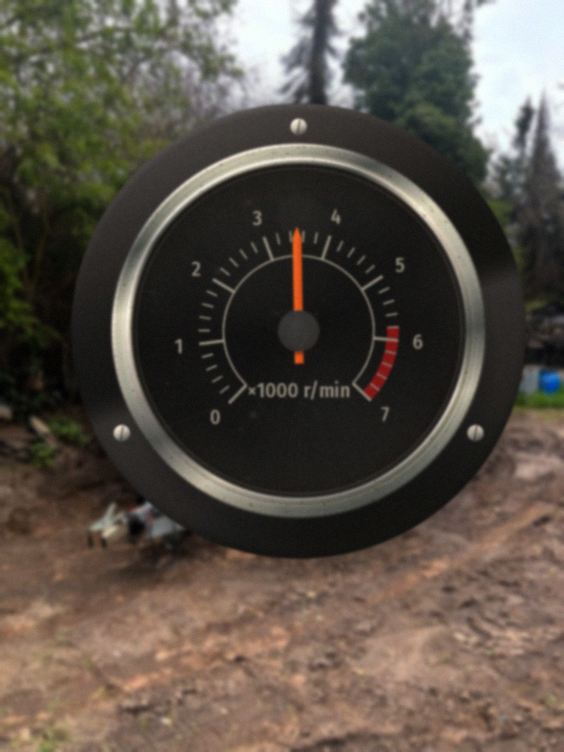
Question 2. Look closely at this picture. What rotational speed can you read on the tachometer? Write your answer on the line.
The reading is 3500 rpm
